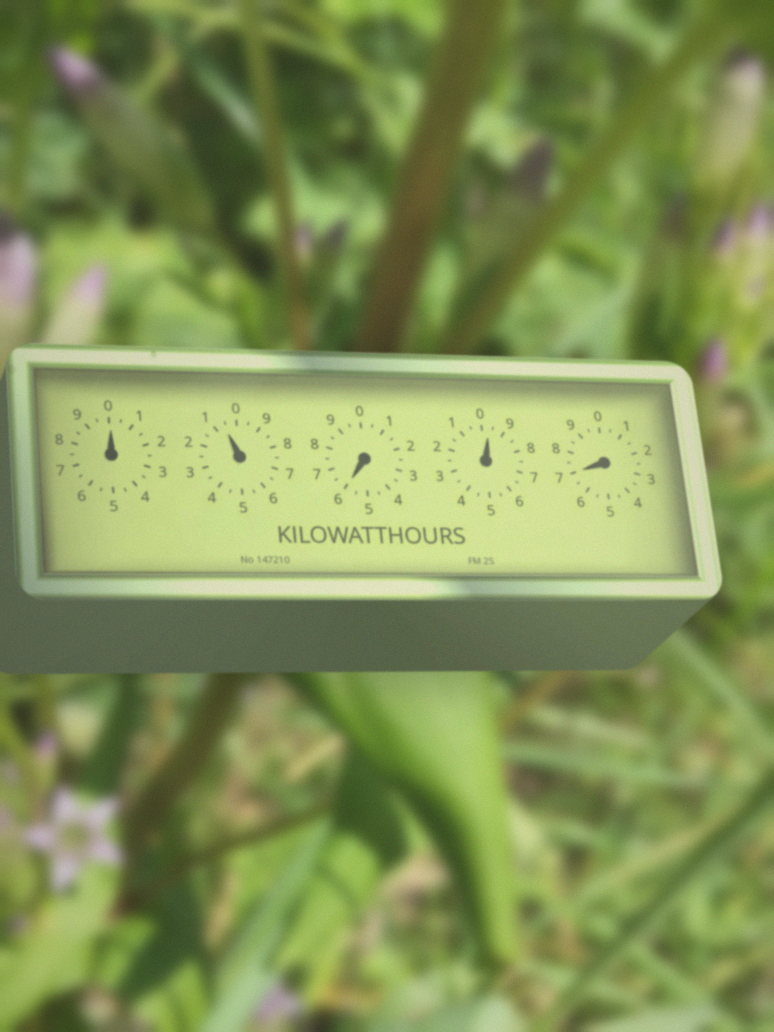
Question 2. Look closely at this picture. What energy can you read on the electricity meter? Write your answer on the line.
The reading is 597 kWh
